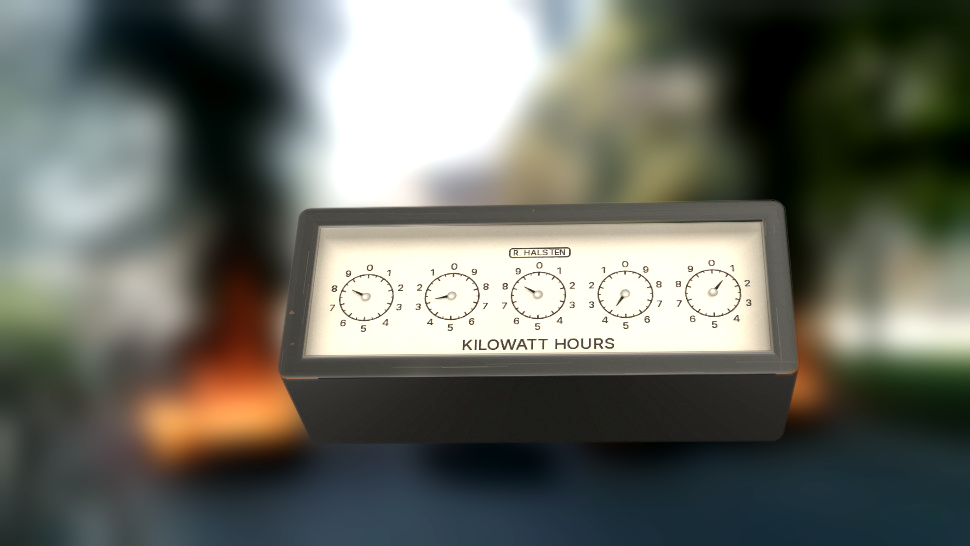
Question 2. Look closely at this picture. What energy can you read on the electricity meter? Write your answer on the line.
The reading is 82841 kWh
